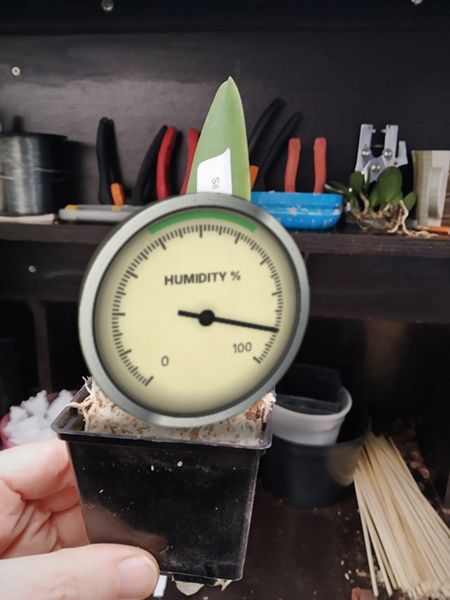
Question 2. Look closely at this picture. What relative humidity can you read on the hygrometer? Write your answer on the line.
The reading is 90 %
